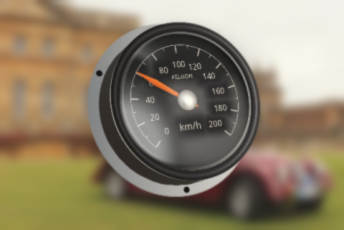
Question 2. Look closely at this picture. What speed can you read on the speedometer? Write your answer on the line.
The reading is 60 km/h
